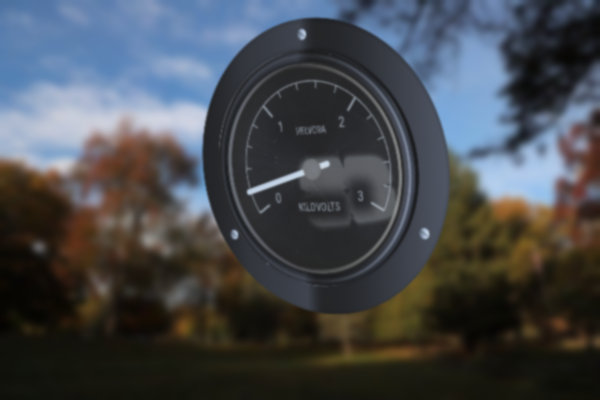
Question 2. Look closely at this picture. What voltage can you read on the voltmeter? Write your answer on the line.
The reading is 0.2 kV
